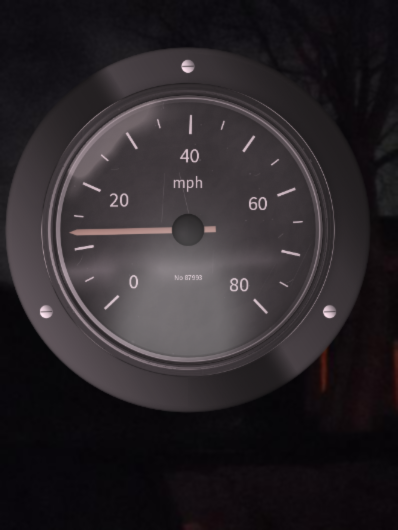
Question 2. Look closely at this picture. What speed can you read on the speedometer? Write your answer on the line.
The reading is 12.5 mph
